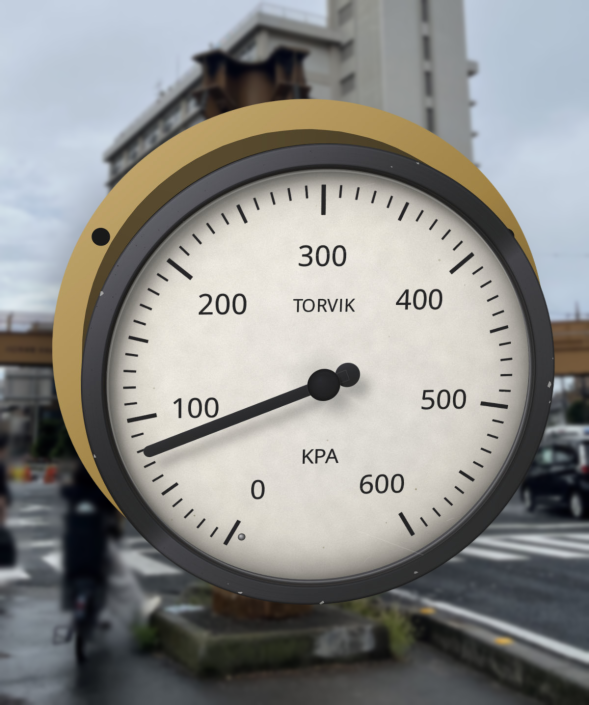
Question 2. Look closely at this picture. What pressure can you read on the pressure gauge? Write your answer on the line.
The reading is 80 kPa
